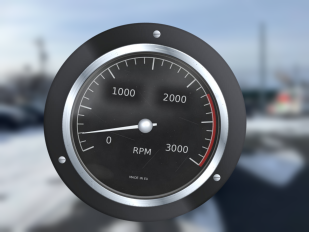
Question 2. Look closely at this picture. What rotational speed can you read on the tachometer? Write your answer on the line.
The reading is 200 rpm
